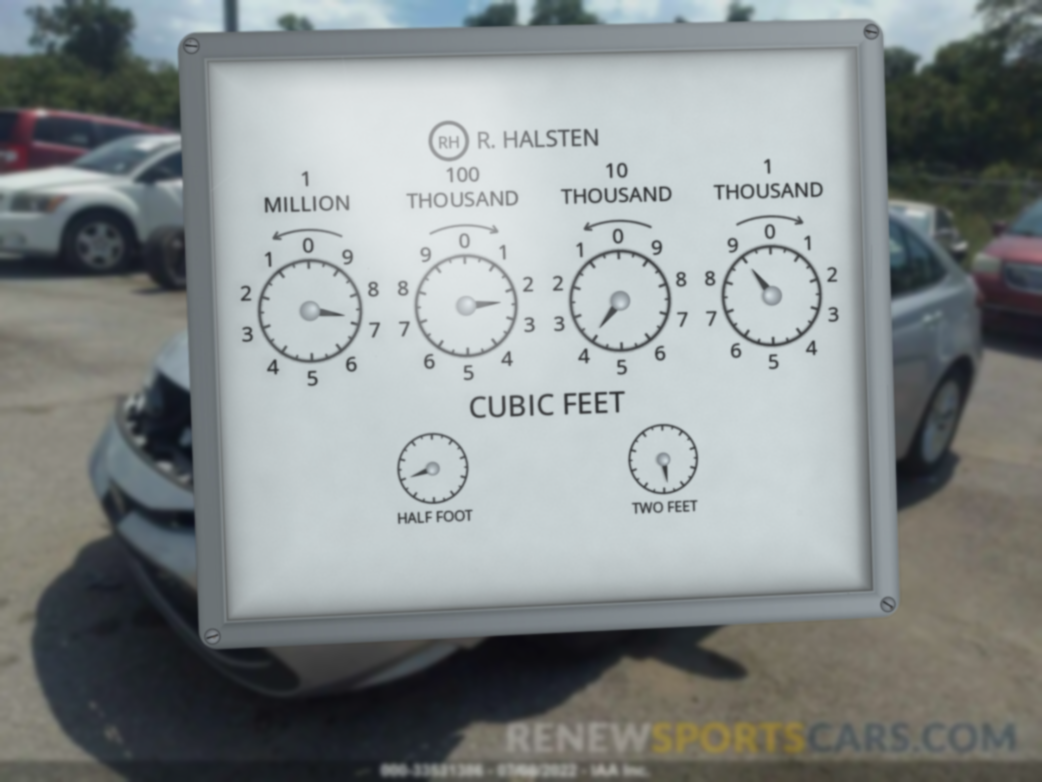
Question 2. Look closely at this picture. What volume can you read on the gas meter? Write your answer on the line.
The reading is 723900 ft³
